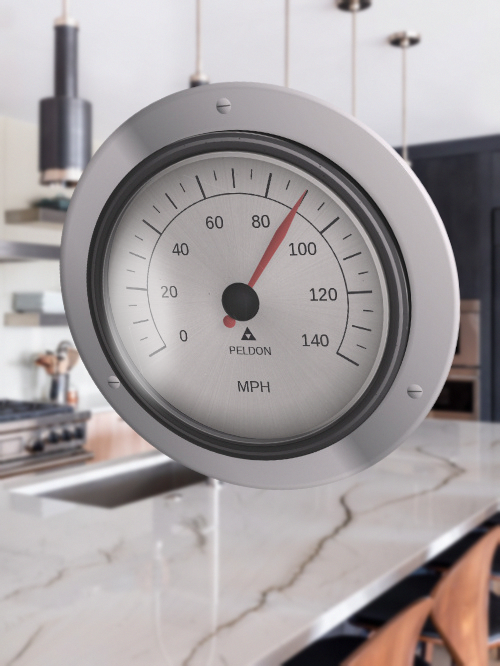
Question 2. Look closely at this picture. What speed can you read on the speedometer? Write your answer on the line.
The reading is 90 mph
